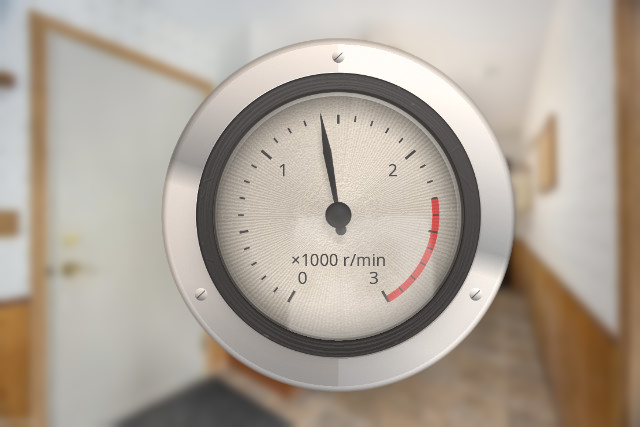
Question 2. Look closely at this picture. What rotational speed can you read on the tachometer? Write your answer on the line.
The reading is 1400 rpm
